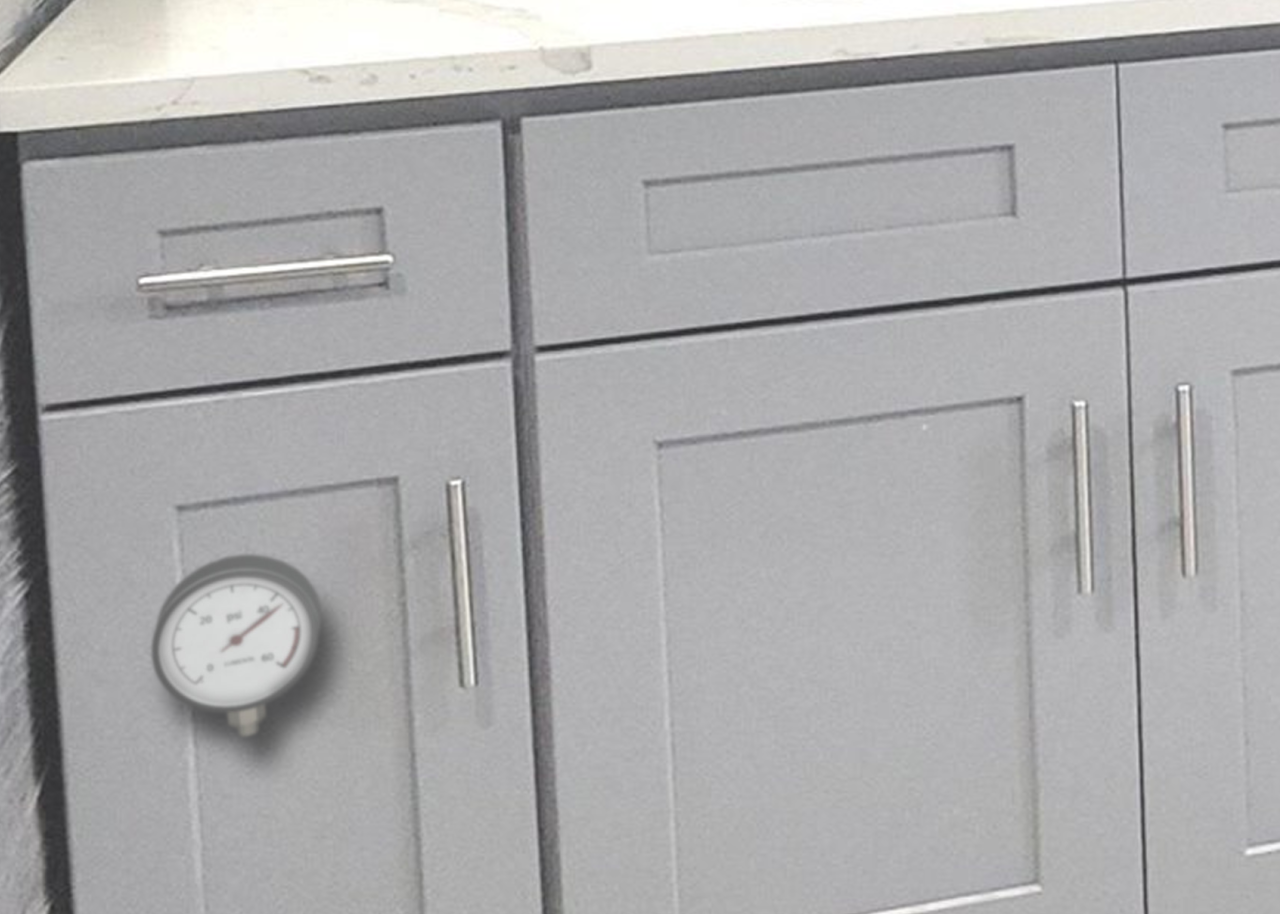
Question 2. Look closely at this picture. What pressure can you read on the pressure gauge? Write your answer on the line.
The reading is 42.5 psi
